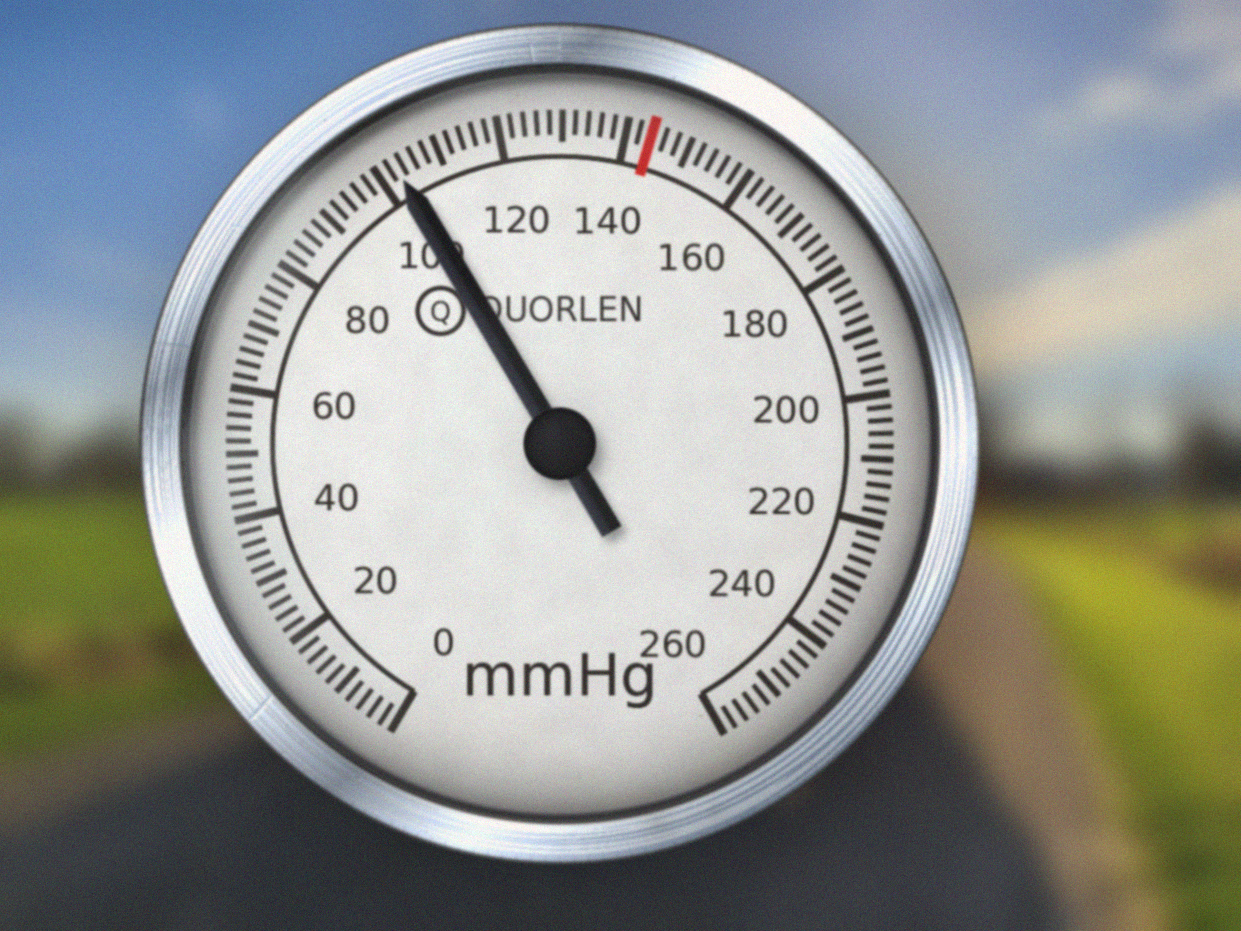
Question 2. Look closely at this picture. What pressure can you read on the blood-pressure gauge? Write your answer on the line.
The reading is 103 mmHg
